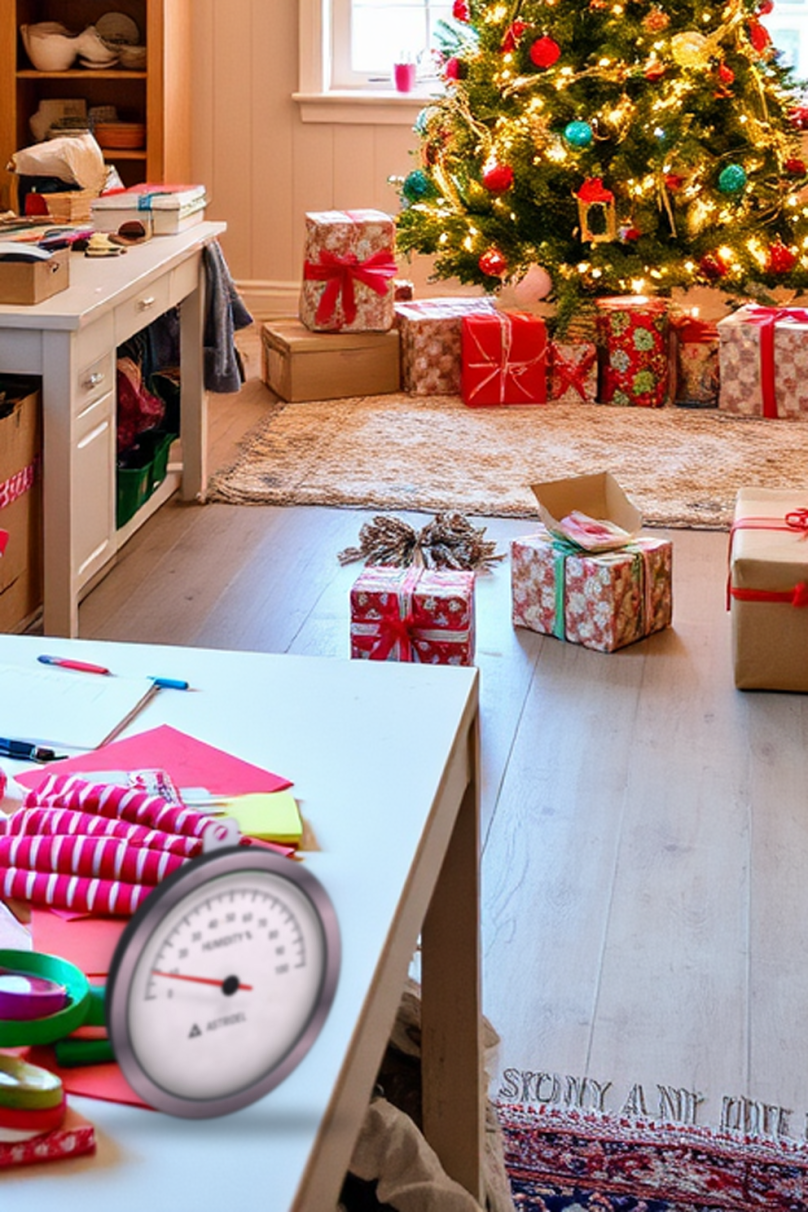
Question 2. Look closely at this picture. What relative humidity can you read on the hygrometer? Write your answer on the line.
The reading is 10 %
